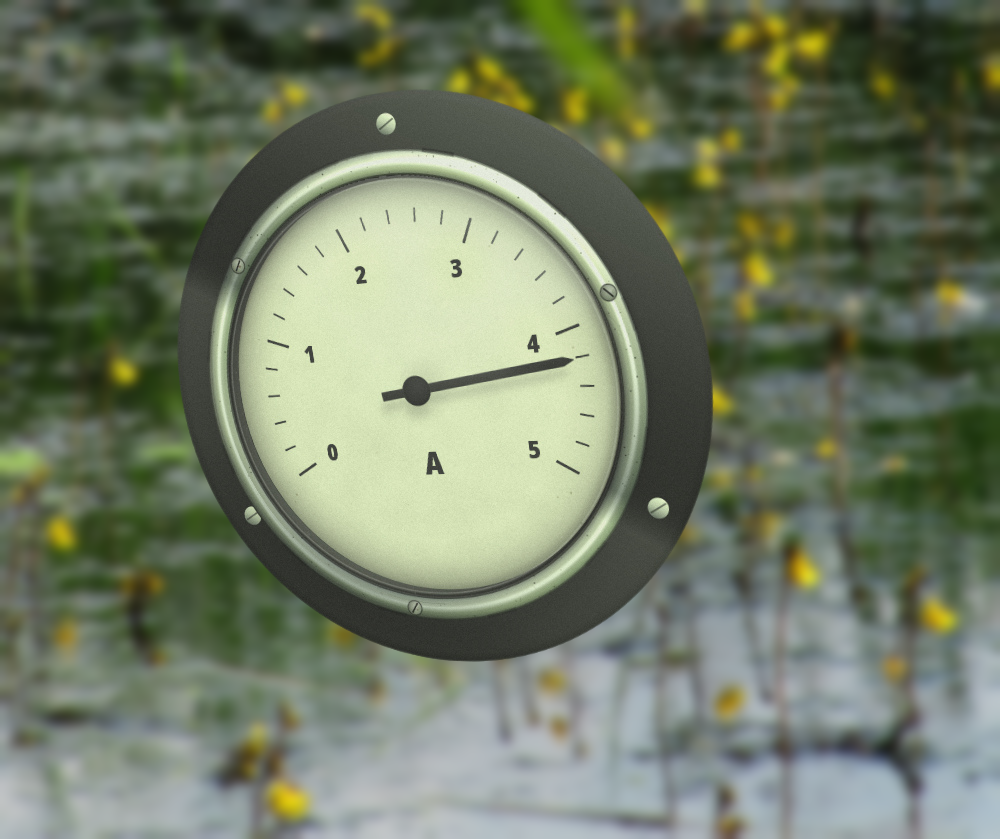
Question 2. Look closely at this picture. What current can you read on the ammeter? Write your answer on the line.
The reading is 4.2 A
